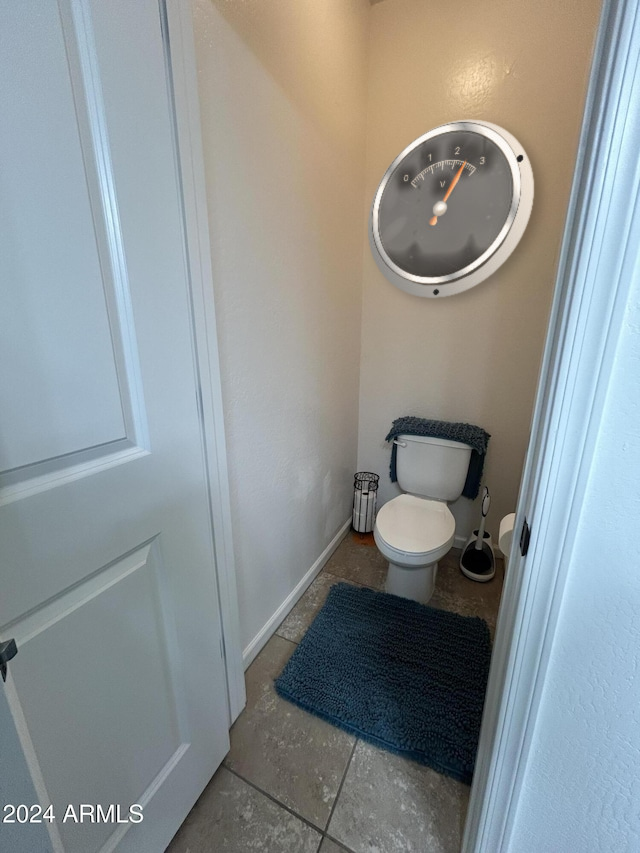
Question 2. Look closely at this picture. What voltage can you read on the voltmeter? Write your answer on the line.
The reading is 2.5 V
